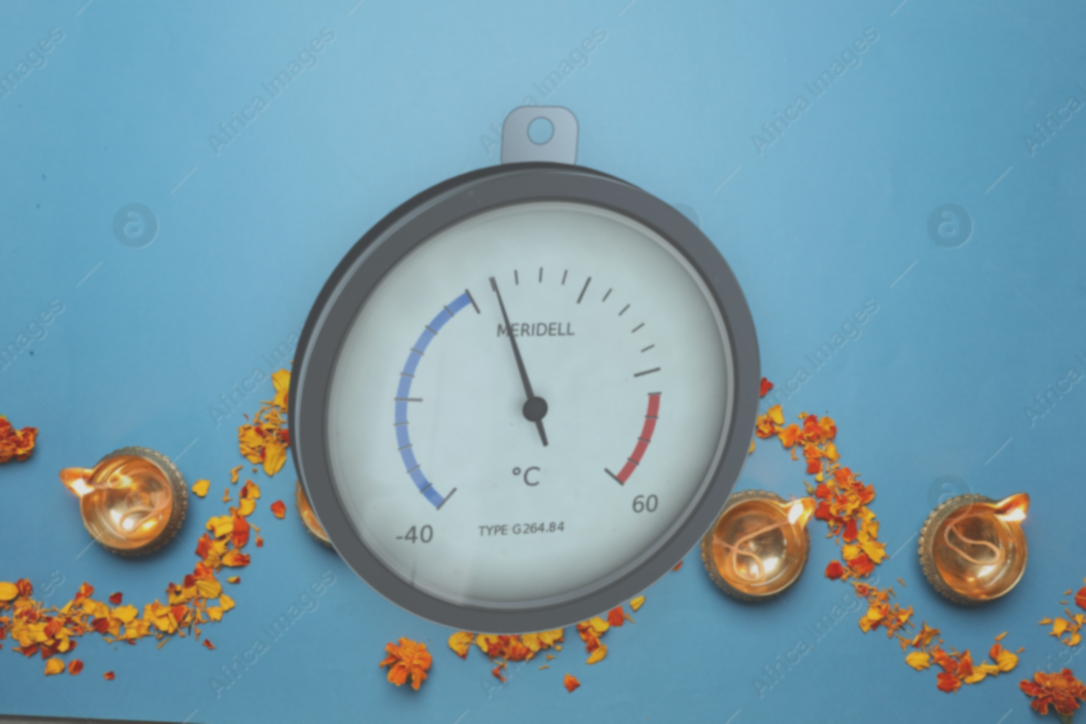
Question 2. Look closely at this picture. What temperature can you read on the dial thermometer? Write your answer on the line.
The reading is 4 °C
